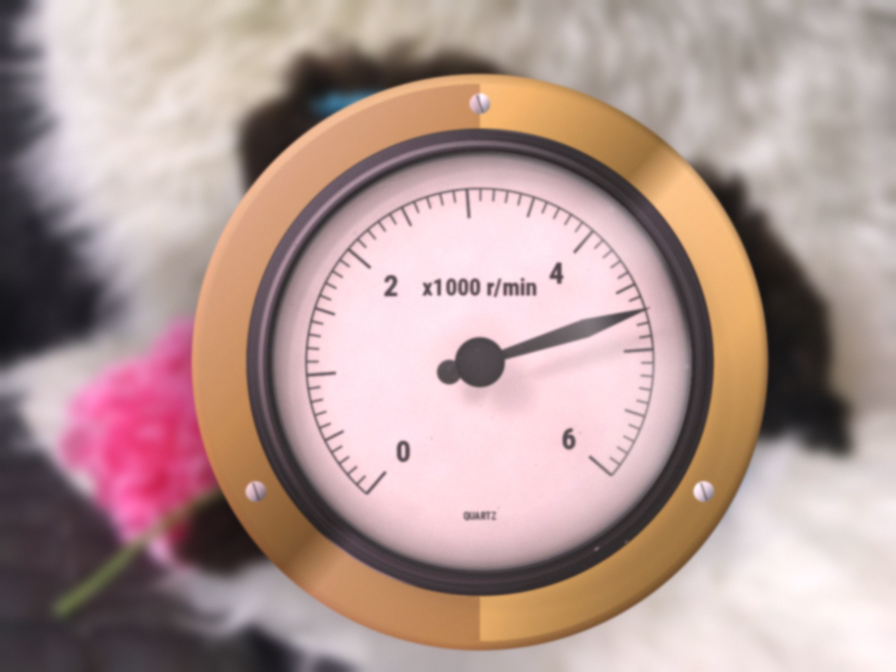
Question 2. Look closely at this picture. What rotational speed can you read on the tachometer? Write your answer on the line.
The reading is 4700 rpm
